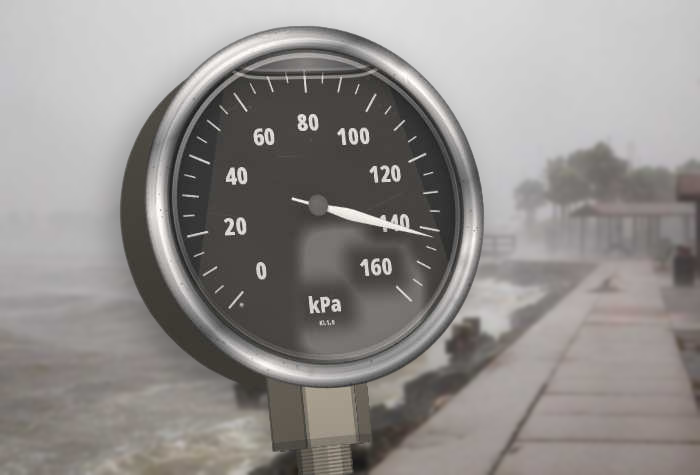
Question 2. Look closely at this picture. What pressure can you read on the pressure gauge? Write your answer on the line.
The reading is 142.5 kPa
